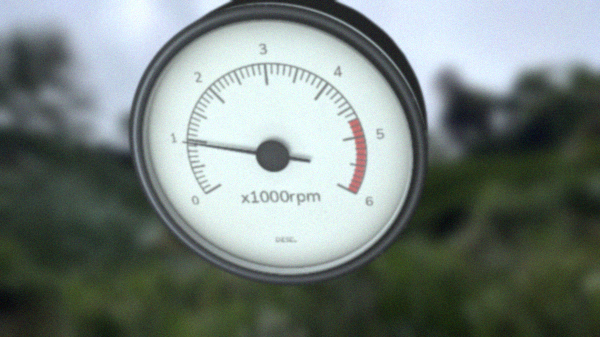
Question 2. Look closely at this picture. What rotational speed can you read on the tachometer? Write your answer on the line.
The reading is 1000 rpm
